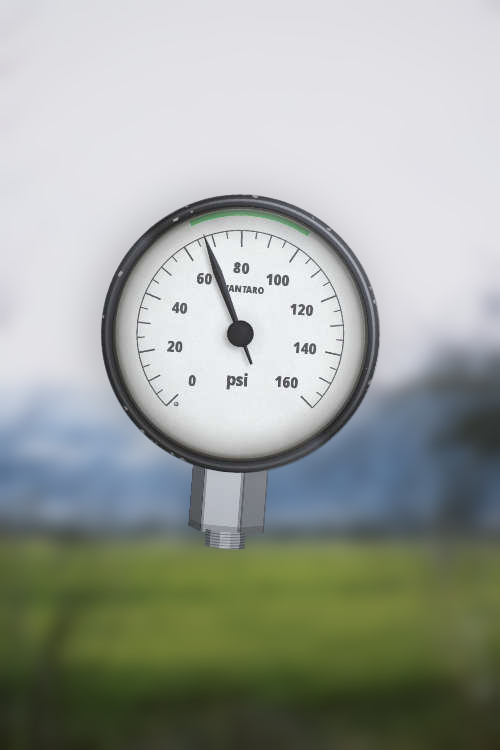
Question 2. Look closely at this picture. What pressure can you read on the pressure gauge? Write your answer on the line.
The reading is 67.5 psi
